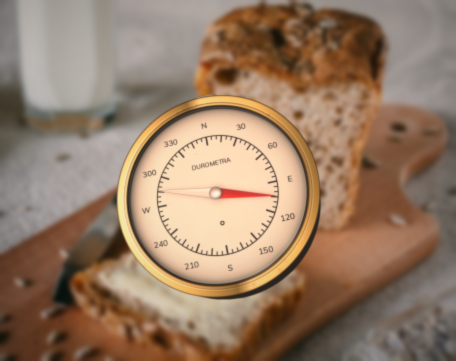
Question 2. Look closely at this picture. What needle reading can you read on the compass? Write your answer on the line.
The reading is 105 °
